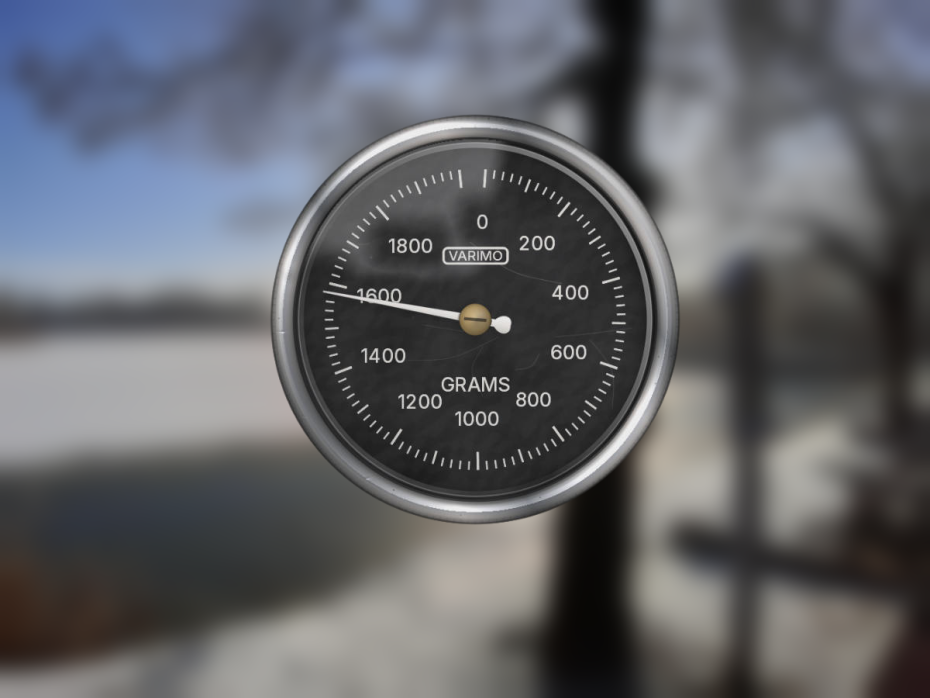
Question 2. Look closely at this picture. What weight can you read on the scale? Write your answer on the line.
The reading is 1580 g
